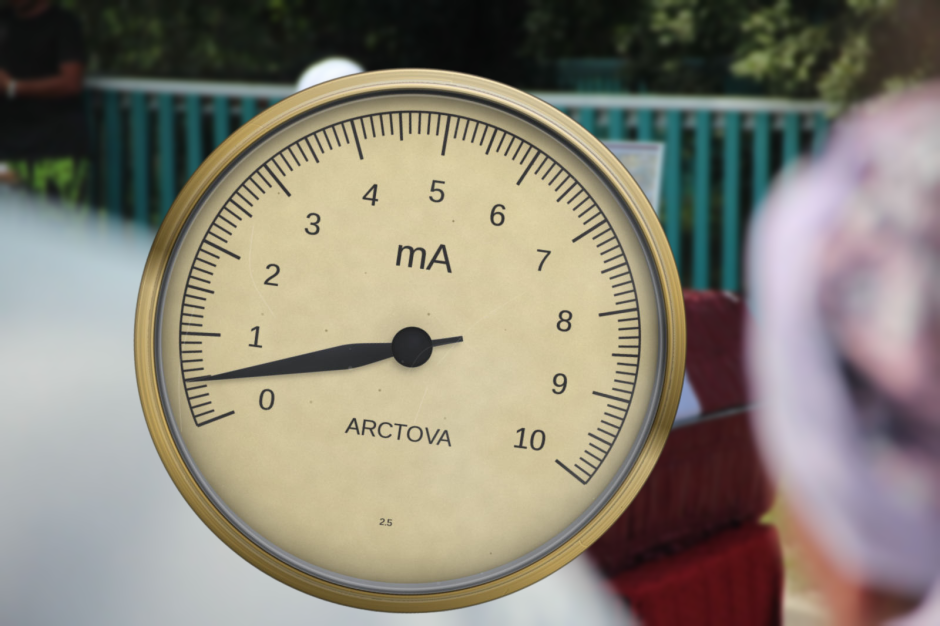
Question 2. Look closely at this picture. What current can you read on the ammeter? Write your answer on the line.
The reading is 0.5 mA
